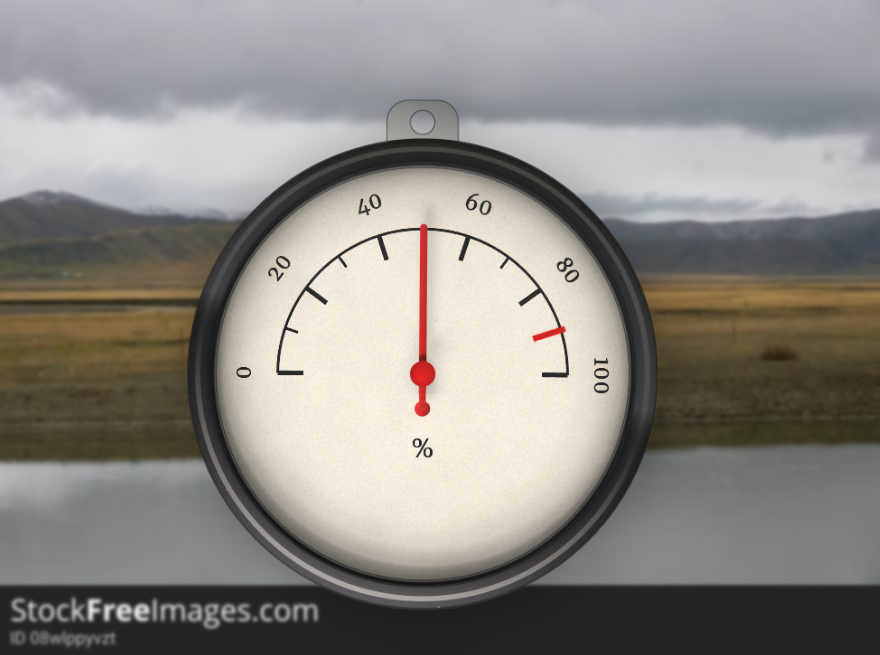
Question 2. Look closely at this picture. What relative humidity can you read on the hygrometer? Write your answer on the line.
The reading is 50 %
